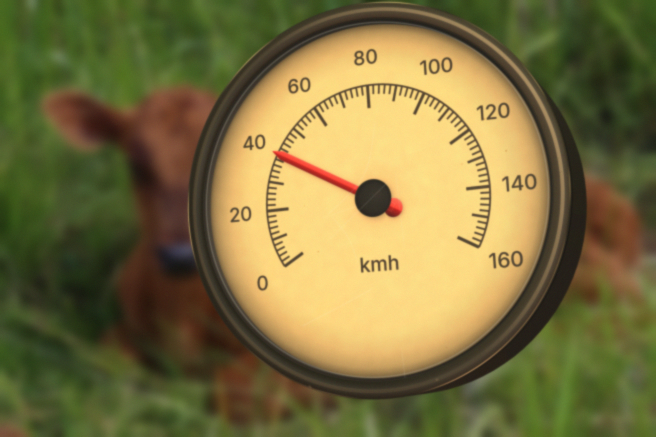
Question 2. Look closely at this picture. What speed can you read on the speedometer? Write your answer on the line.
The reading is 40 km/h
